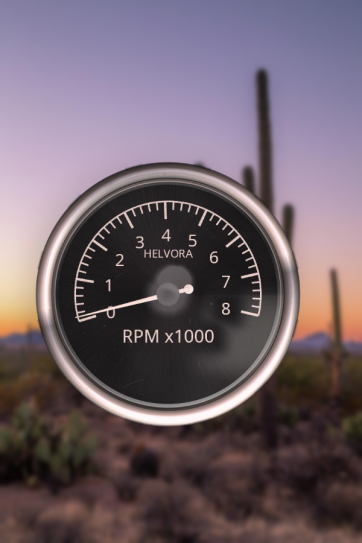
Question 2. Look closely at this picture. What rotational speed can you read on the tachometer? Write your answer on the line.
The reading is 100 rpm
